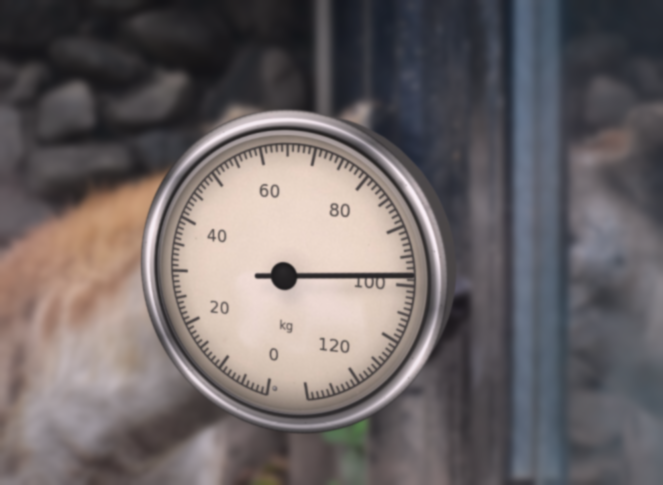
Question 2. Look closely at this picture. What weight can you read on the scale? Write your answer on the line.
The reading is 98 kg
